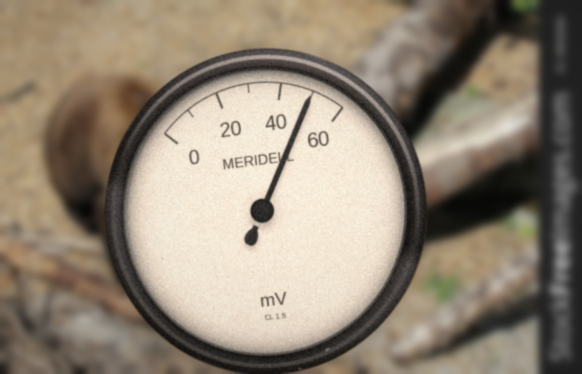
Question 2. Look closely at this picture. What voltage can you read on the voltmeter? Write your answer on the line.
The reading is 50 mV
